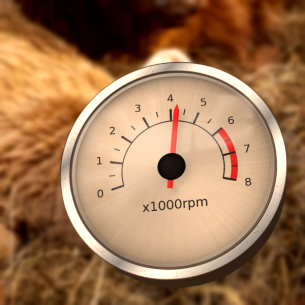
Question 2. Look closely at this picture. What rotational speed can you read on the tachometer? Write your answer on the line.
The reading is 4250 rpm
